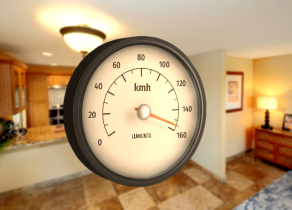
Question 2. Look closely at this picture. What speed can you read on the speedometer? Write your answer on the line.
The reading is 155 km/h
